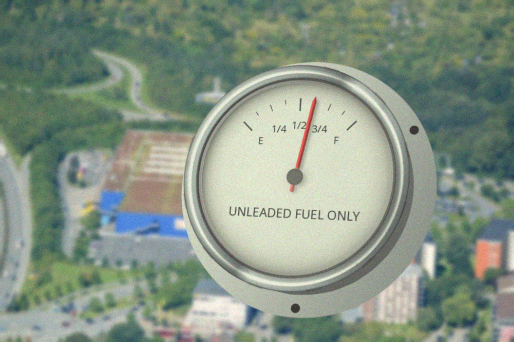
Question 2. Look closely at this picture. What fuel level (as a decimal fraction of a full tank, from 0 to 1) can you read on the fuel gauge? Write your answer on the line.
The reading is 0.625
